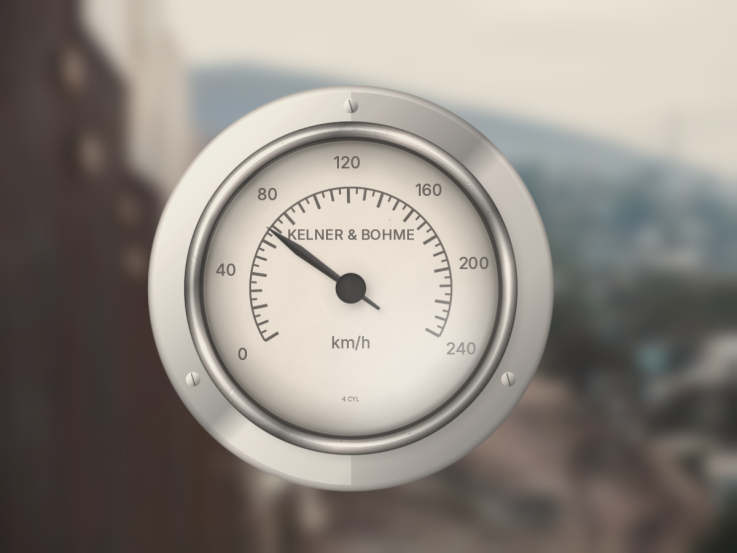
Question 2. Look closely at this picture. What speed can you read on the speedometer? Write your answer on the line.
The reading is 67.5 km/h
